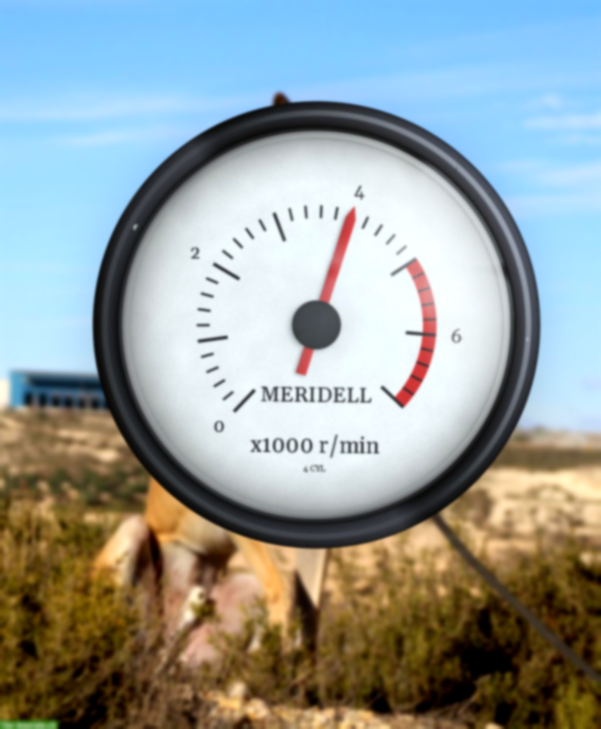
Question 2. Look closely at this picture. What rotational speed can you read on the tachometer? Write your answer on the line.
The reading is 4000 rpm
